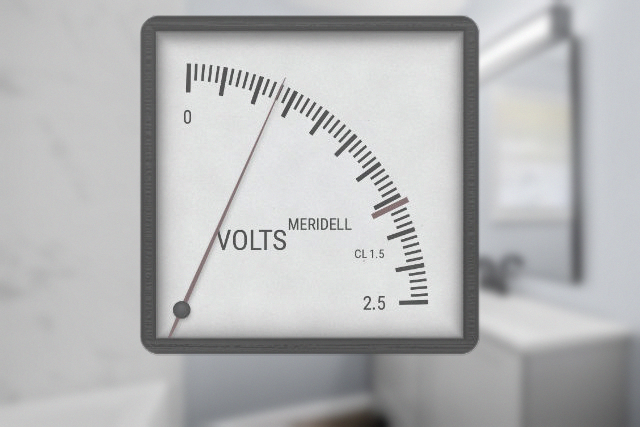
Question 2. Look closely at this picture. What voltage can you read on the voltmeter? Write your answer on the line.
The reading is 0.65 V
